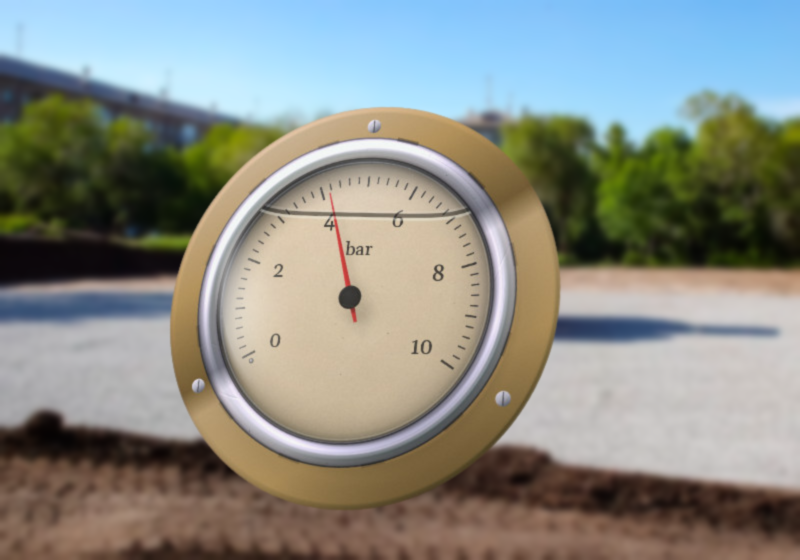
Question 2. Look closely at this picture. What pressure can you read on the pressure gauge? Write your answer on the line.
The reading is 4.2 bar
